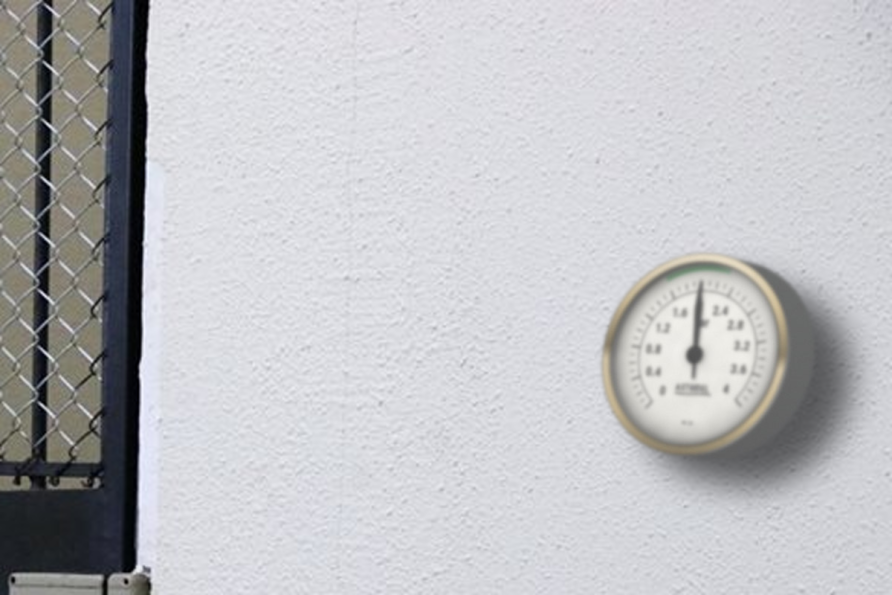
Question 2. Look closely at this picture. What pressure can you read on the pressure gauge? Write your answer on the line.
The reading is 2 bar
